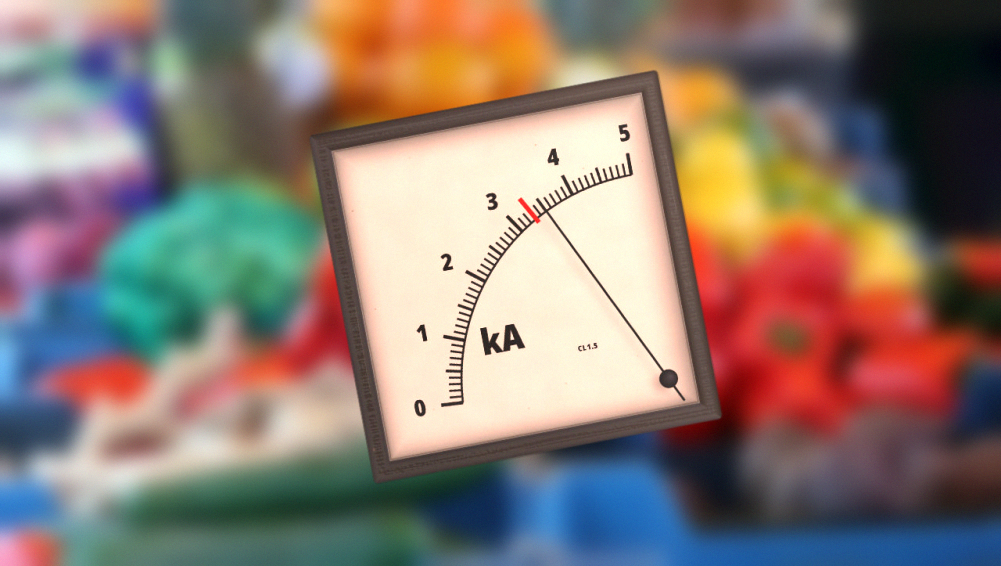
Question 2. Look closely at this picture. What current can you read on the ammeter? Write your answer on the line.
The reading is 3.5 kA
